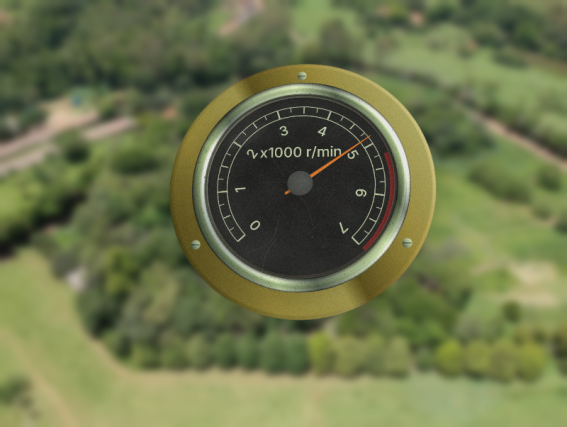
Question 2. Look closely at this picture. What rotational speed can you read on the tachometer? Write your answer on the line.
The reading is 4875 rpm
